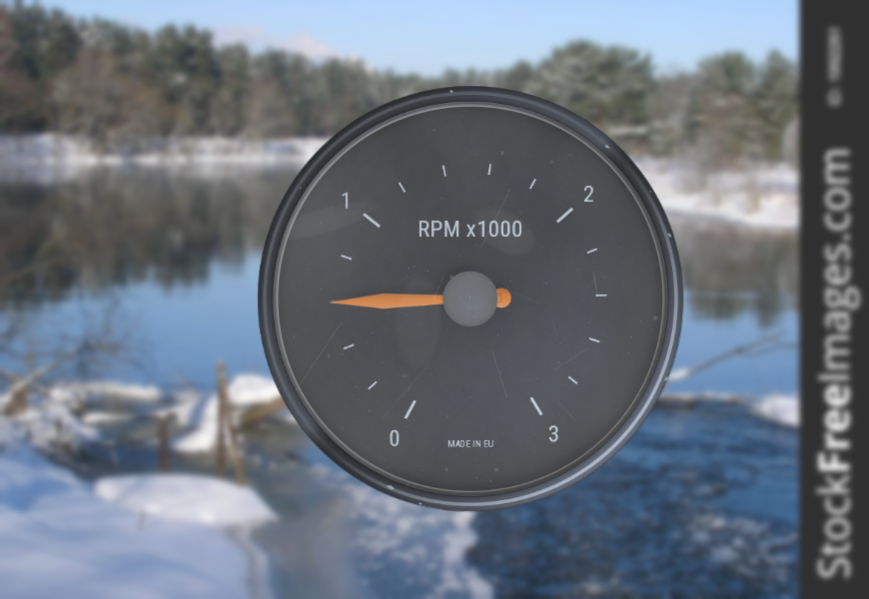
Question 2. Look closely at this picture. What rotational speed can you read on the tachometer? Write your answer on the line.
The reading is 600 rpm
